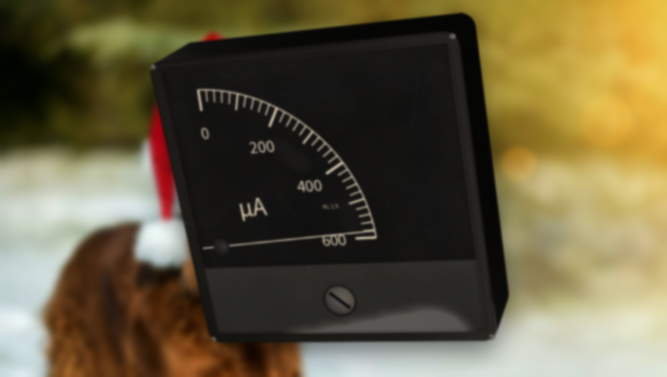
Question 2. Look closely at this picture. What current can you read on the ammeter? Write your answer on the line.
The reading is 580 µA
